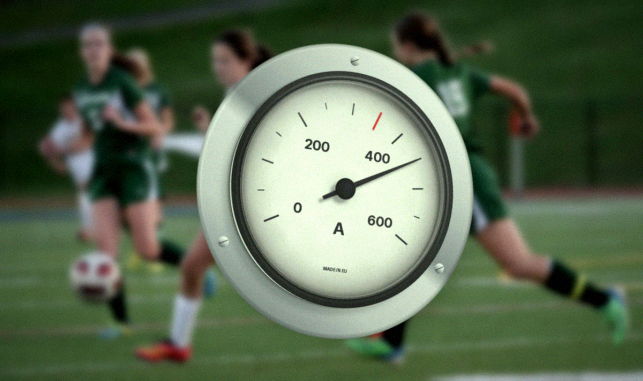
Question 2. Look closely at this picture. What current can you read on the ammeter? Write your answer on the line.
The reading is 450 A
